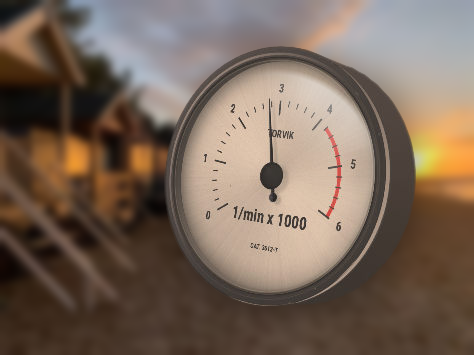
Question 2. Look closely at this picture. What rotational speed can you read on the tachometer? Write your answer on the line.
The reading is 2800 rpm
